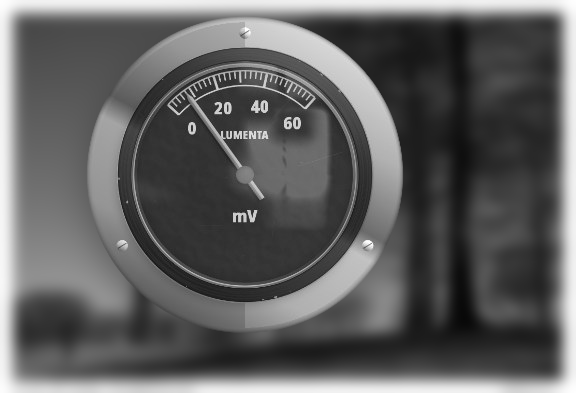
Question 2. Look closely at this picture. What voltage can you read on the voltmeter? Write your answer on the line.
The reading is 8 mV
